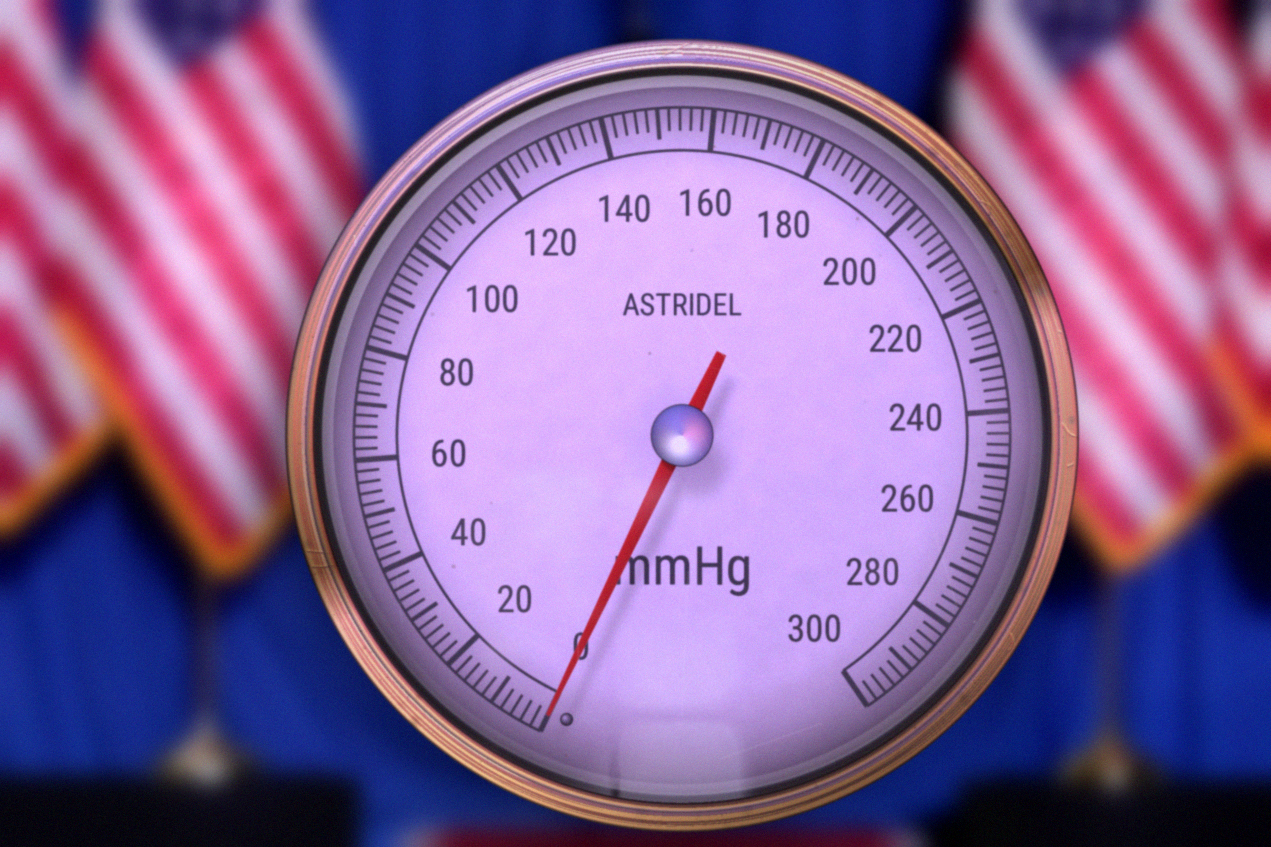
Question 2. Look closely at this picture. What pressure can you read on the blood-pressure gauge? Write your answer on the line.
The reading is 0 mmHg
